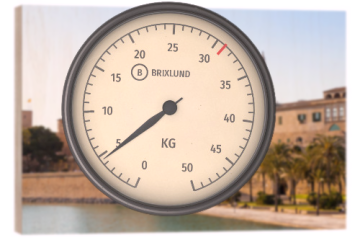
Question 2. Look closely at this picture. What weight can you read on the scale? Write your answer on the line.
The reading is 4.5 kg
